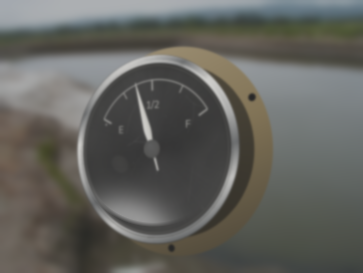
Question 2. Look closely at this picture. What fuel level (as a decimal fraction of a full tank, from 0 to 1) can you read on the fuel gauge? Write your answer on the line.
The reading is 0.375
